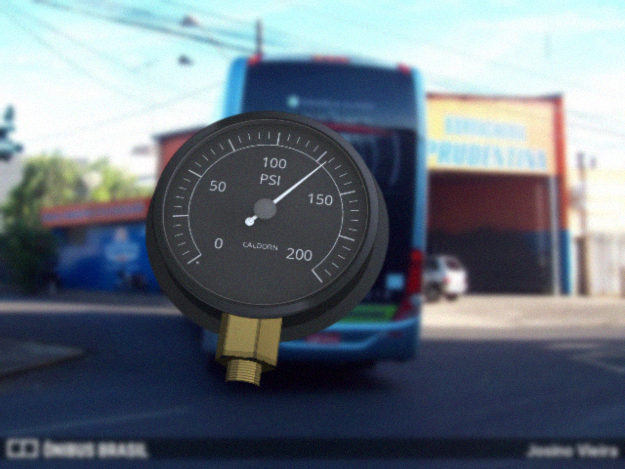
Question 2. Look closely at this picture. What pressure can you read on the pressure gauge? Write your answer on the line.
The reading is 130 psi
